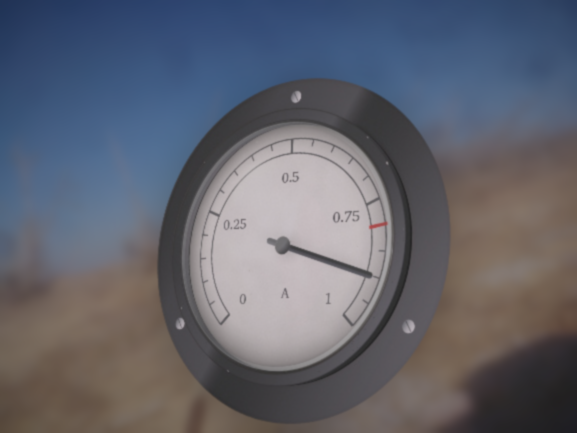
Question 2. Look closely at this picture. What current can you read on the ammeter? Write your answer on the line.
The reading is 0.9 A
